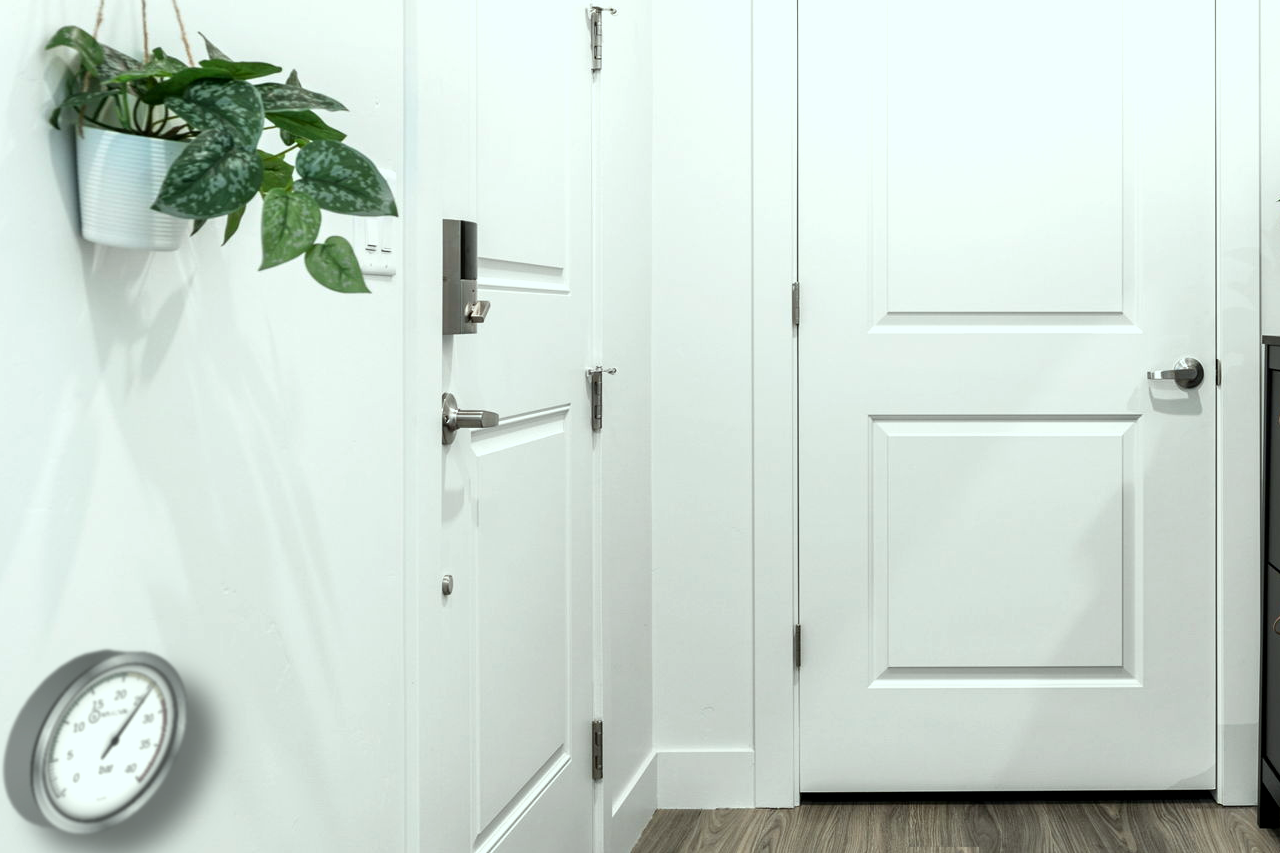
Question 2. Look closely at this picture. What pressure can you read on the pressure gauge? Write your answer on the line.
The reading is 25 bar
